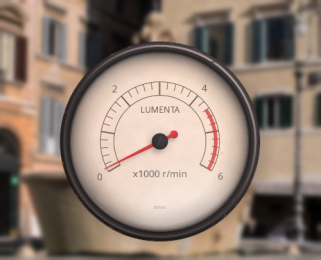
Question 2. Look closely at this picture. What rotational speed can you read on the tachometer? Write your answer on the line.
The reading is 100 rpm
